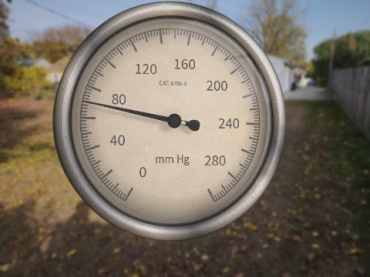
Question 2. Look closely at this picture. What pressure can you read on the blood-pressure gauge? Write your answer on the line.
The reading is 70 mmHg
